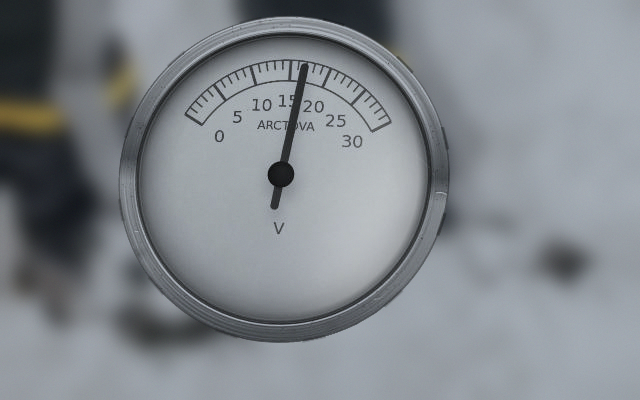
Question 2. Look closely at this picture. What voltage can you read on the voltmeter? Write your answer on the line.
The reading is 17 V
